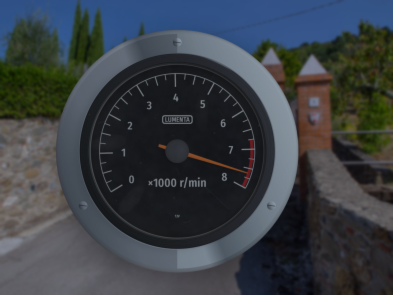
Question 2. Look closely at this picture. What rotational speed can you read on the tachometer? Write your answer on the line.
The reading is 7625 rpm
